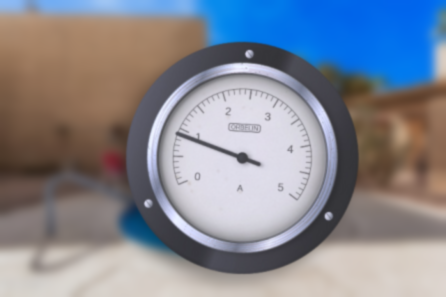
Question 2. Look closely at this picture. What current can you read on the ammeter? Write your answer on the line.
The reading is 0.9 A
